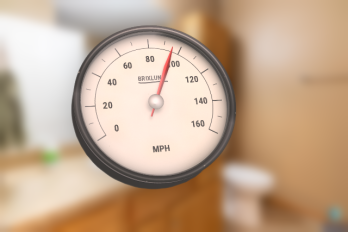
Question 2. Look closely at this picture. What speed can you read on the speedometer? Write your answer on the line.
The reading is 95 mph
